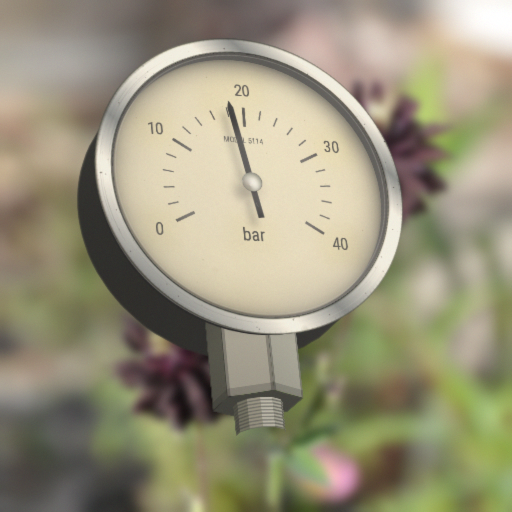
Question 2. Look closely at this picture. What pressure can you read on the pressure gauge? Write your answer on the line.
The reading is 18 bar
